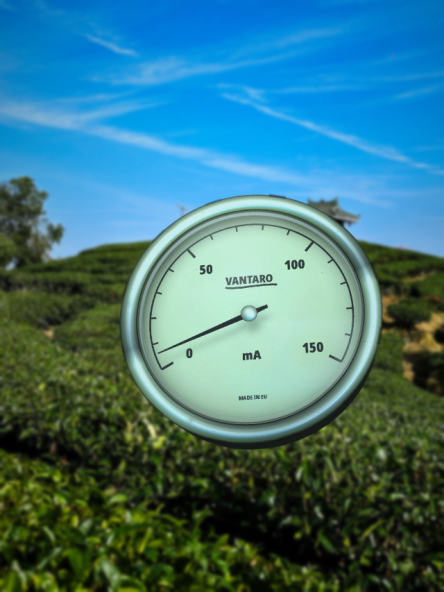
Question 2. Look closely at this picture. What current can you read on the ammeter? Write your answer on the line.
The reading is 5 mA
